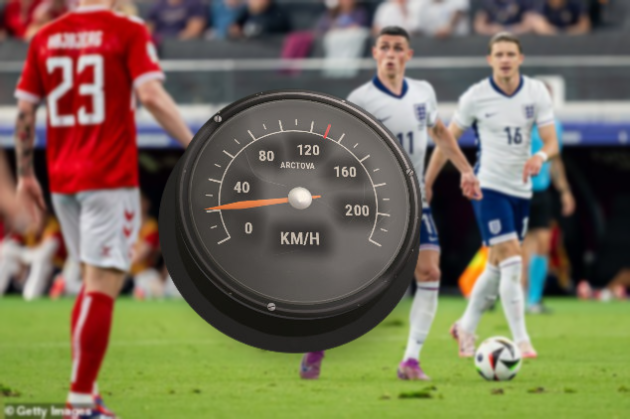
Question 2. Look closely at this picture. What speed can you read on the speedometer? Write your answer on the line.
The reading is 20 km/h
